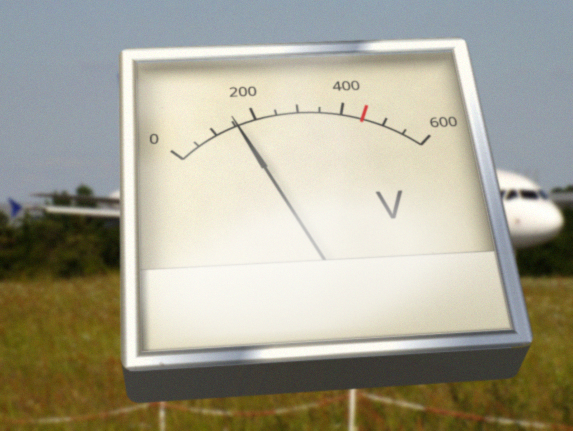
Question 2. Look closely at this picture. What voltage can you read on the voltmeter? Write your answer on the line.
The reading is 150 V
